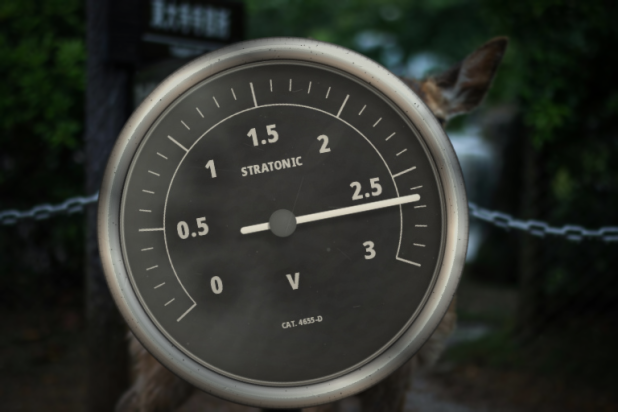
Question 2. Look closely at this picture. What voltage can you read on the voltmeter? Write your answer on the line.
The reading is 2.65 V
